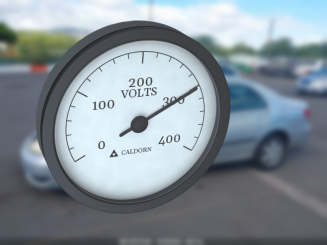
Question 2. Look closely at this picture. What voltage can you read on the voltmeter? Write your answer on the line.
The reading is 300 V
